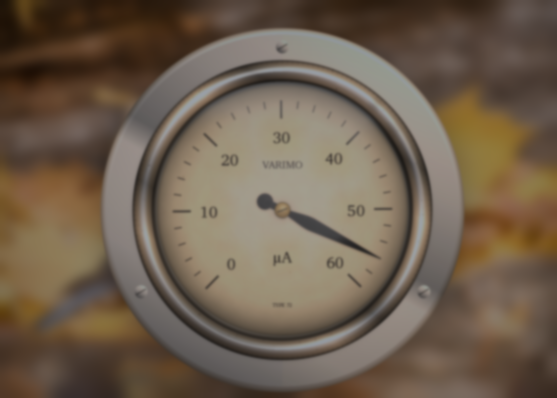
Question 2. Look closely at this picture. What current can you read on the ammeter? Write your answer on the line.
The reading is 56 µA
